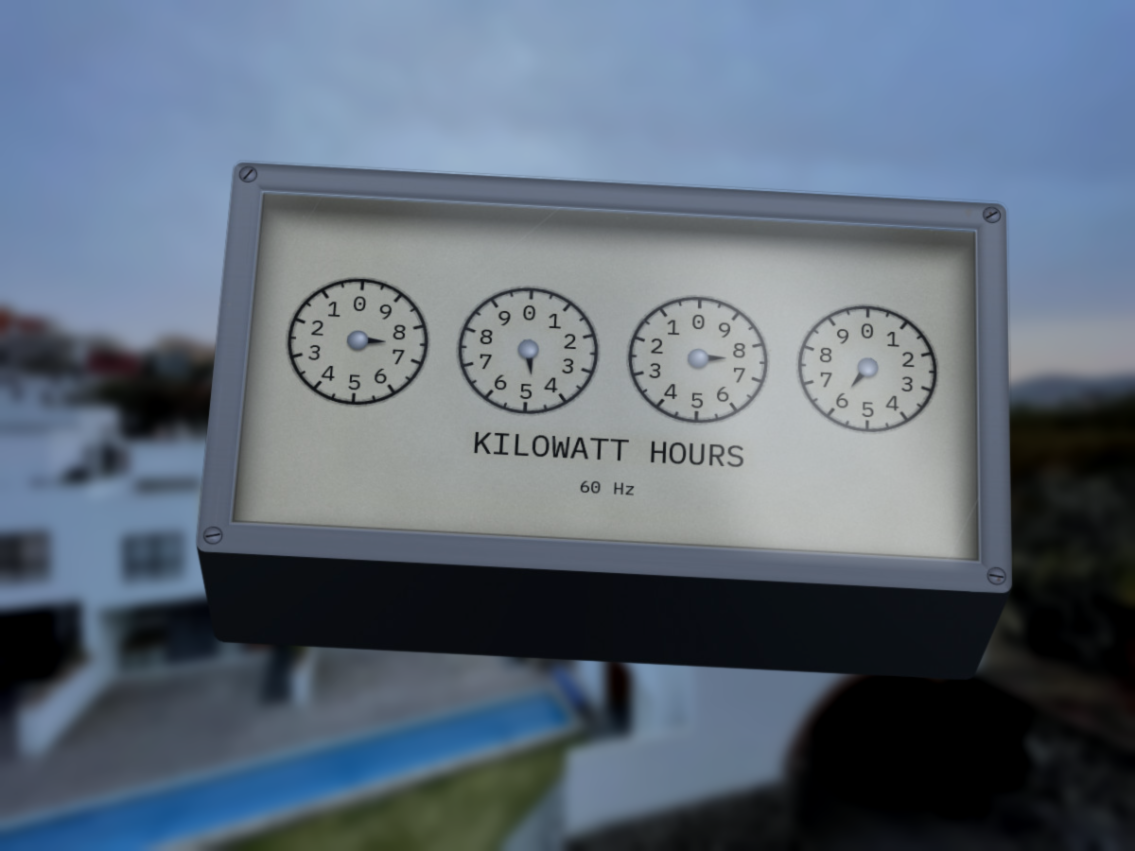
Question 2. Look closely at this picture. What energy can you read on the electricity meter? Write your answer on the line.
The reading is 7476 kWh
